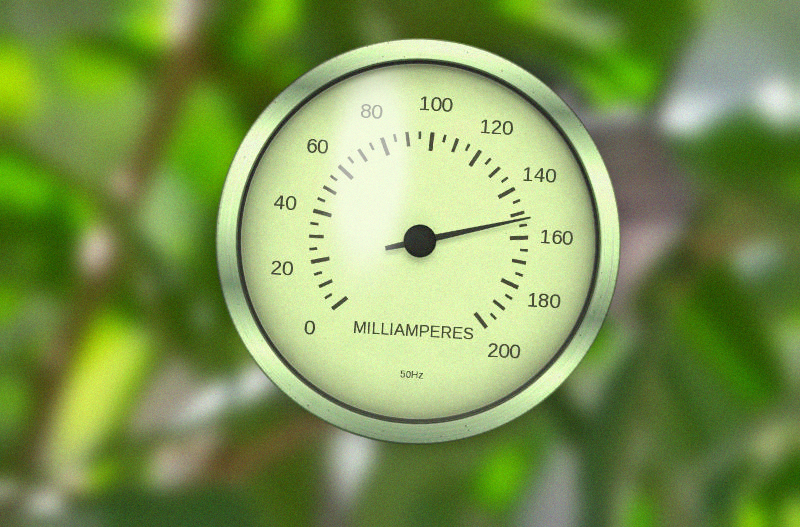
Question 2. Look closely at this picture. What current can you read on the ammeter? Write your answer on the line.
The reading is 152.5 mA
